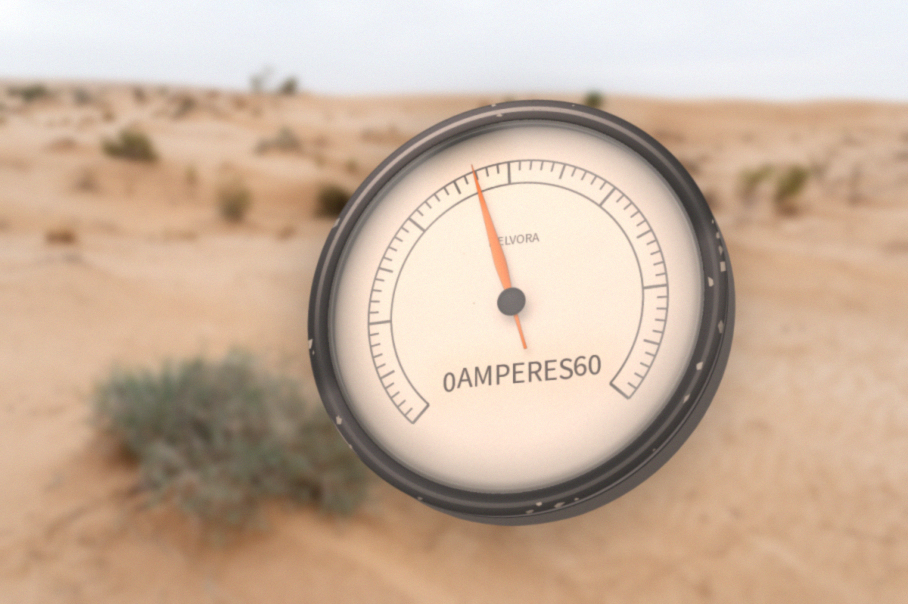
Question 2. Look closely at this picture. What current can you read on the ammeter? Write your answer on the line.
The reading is 27 A
